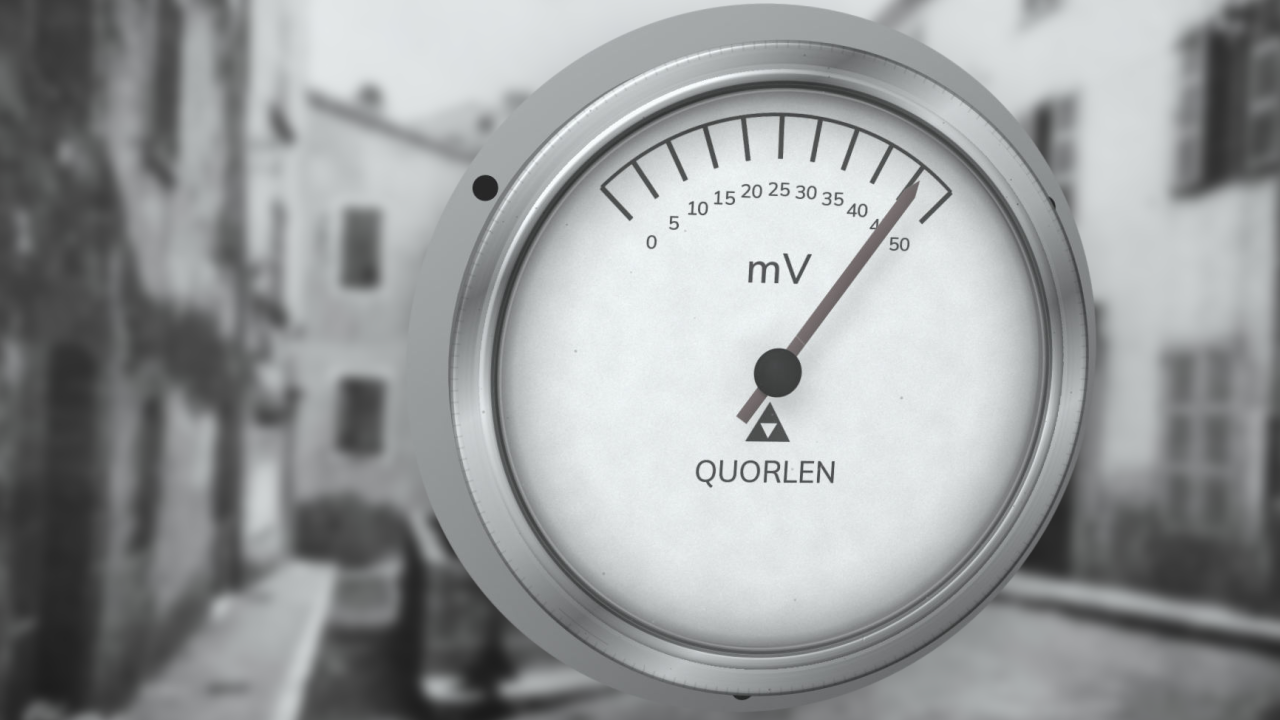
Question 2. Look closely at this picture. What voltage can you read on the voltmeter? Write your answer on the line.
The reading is 45 mV
